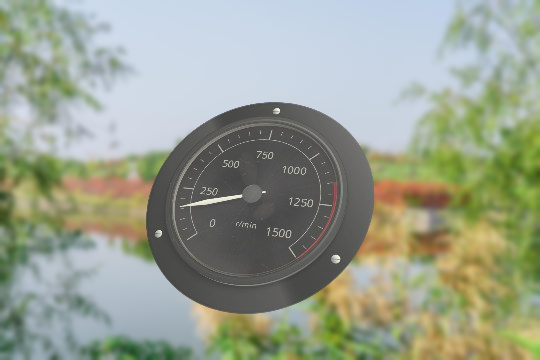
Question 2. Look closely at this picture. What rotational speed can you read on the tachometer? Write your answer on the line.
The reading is 150 rpm
